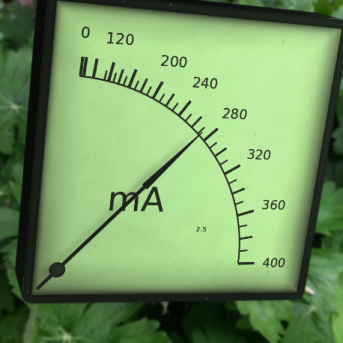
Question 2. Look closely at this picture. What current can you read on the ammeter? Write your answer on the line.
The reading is 270 mA
